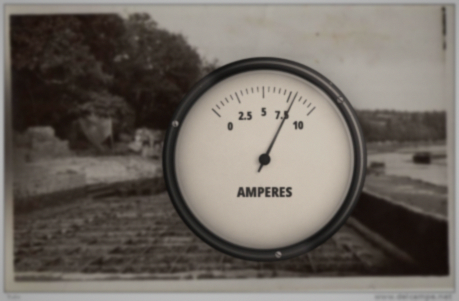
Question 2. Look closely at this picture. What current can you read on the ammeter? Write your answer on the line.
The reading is 8 A
